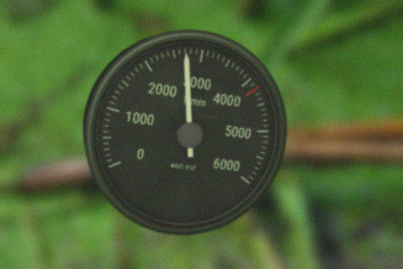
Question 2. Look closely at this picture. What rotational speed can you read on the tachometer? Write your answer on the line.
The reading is 2700 rpm
